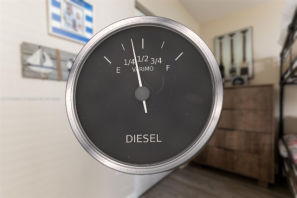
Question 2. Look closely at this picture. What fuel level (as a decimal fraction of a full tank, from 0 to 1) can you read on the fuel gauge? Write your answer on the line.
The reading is 0.375
